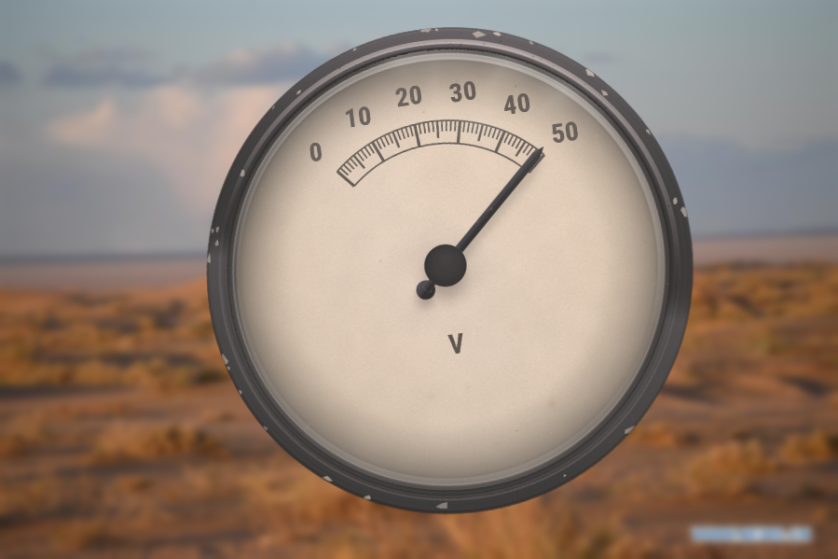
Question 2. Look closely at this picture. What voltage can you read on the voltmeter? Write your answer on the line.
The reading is 49 V
